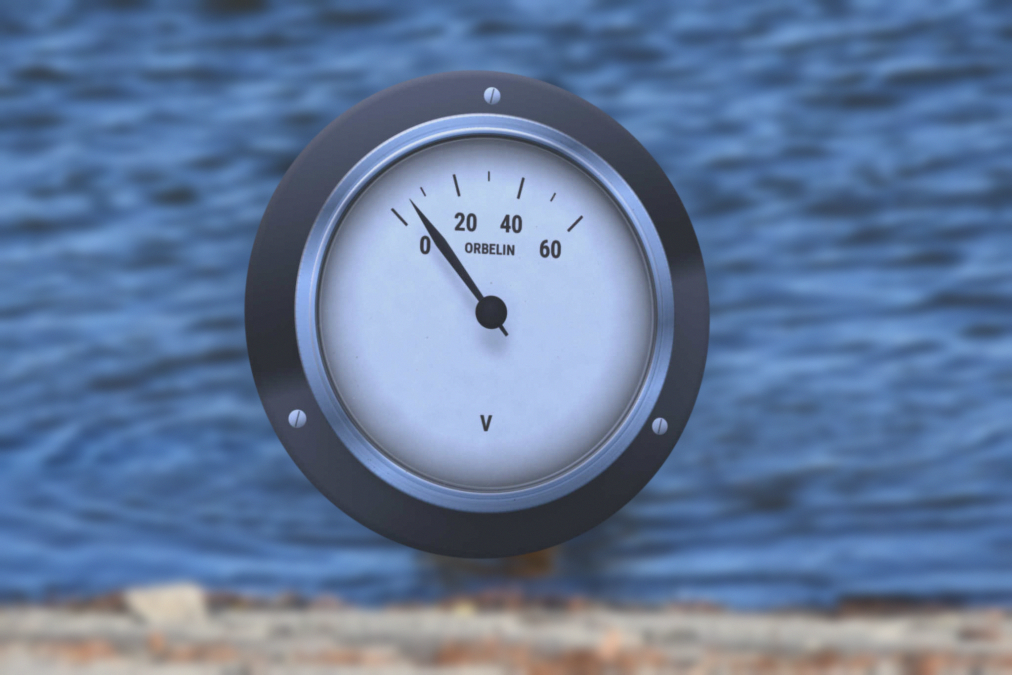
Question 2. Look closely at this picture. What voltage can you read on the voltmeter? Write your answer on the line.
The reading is 5 V
